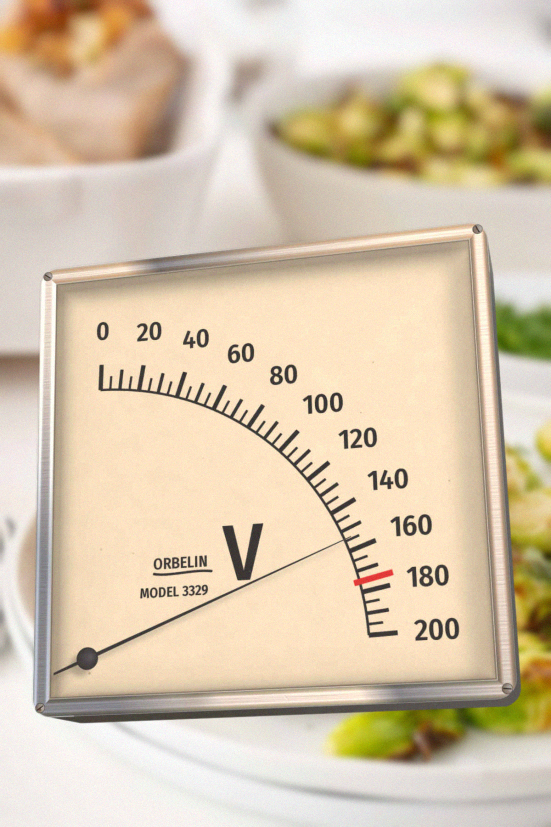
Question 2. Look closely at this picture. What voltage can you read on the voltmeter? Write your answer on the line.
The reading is 155 V
